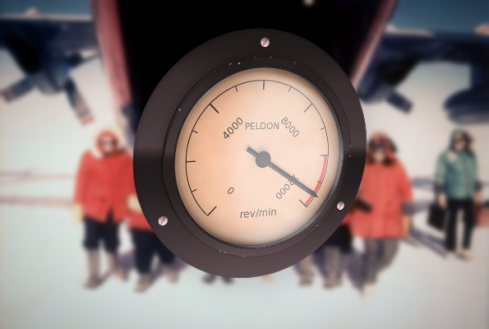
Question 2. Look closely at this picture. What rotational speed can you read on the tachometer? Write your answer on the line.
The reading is 11500 rpm
